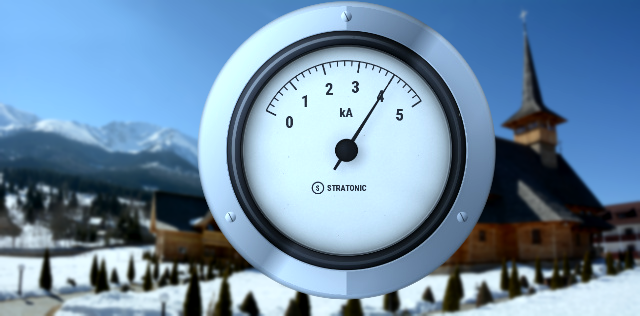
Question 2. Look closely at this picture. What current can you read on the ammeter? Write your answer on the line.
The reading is 4 kA
